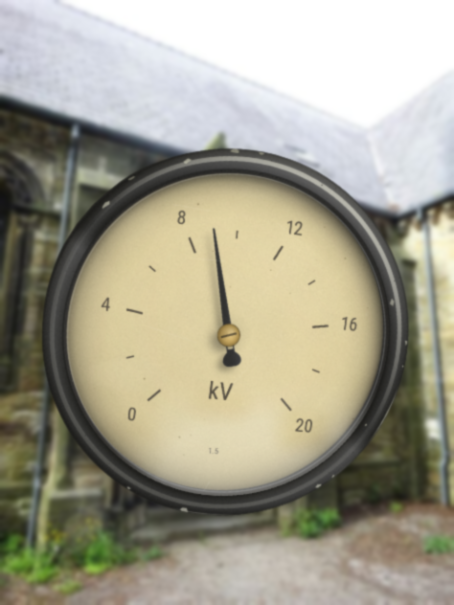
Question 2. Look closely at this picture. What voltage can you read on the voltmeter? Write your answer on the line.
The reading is 9 kV
